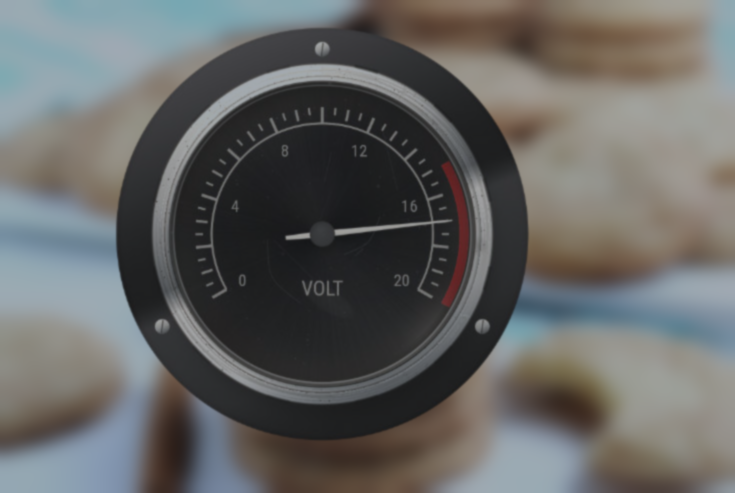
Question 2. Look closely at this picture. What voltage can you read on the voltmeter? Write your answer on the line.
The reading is 17 V
